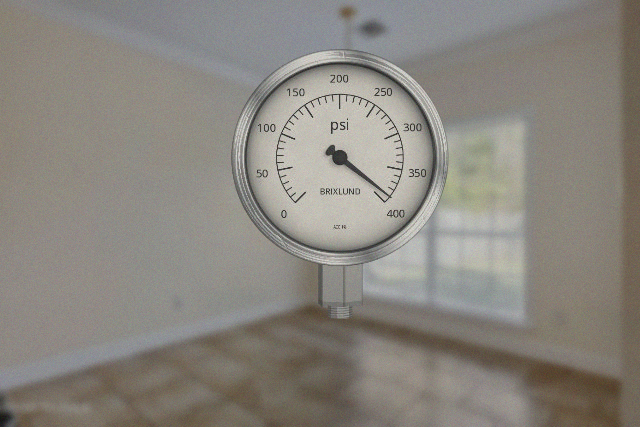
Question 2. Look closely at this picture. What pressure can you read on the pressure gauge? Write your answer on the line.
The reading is 390 psi
